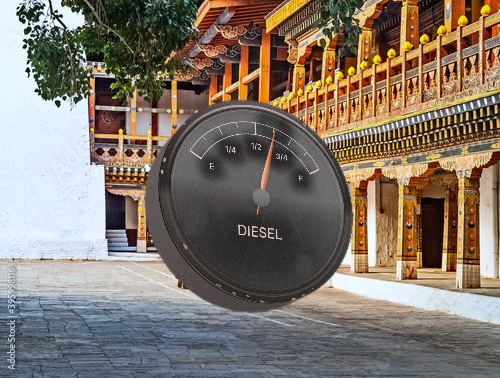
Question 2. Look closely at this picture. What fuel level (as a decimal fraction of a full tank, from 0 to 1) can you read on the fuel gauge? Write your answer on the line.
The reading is 0.625
